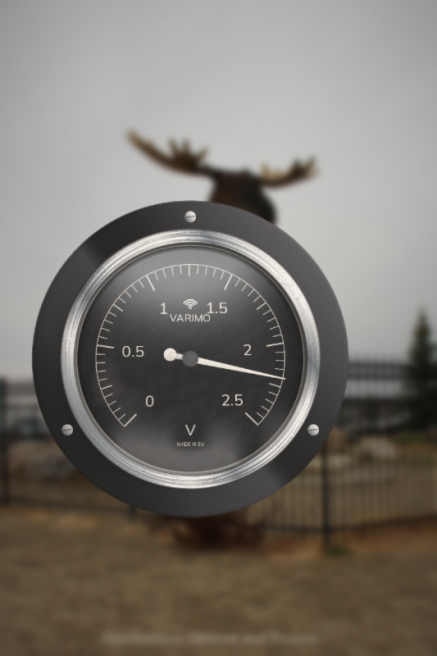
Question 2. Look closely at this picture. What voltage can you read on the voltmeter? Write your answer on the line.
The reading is 2.2 V
